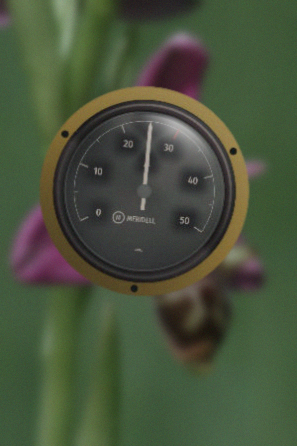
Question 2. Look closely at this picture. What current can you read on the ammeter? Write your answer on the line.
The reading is 25 A
